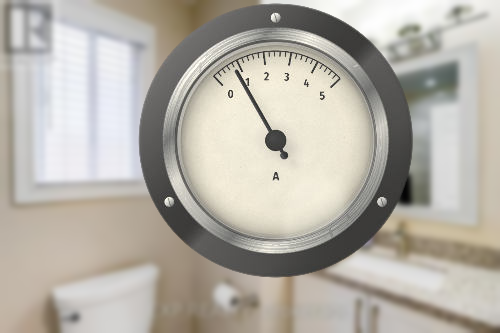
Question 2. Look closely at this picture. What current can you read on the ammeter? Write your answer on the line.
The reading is 0.8 A
